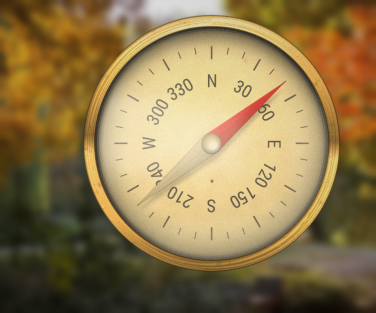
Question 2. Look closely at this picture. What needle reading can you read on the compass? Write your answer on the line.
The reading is 50 °
